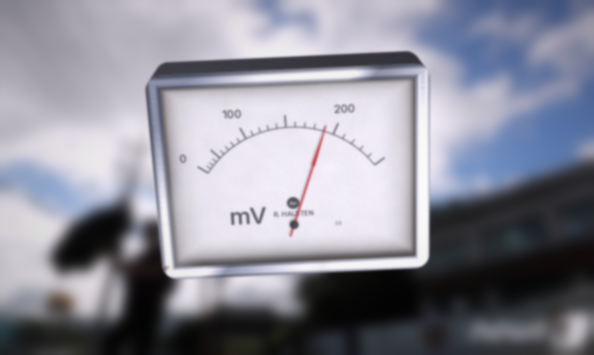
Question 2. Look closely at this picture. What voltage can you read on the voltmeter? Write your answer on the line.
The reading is 190 mV
